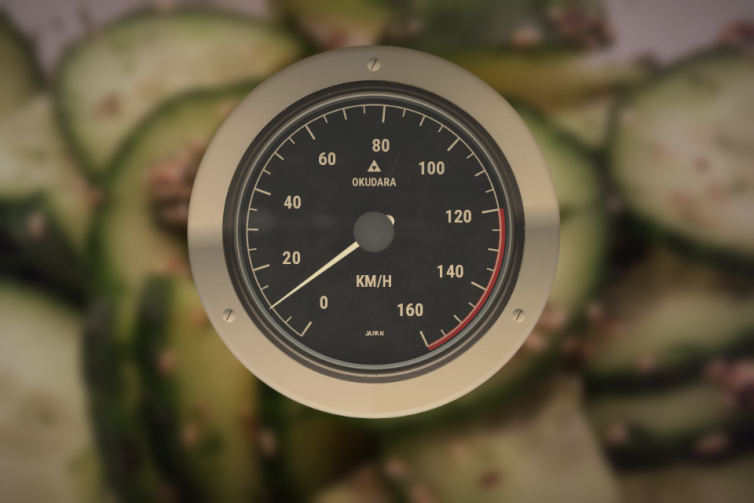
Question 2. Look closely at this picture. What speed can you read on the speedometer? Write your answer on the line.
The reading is 10 km/h
